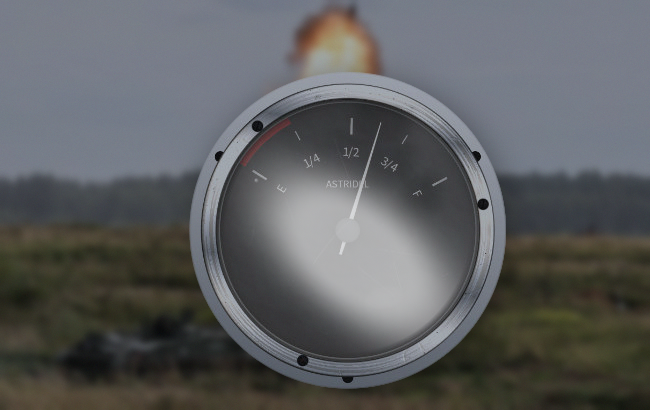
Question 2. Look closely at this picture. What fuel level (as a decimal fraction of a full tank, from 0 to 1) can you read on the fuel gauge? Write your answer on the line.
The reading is 0.625
